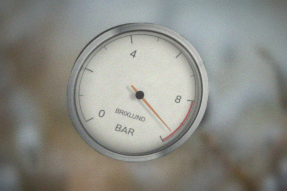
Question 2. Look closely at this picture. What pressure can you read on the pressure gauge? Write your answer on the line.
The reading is 9.5 bar
